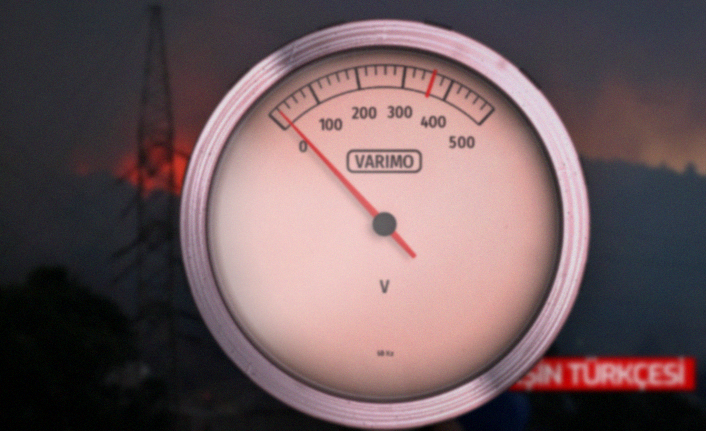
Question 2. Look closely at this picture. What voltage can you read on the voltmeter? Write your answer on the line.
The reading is 20 V
